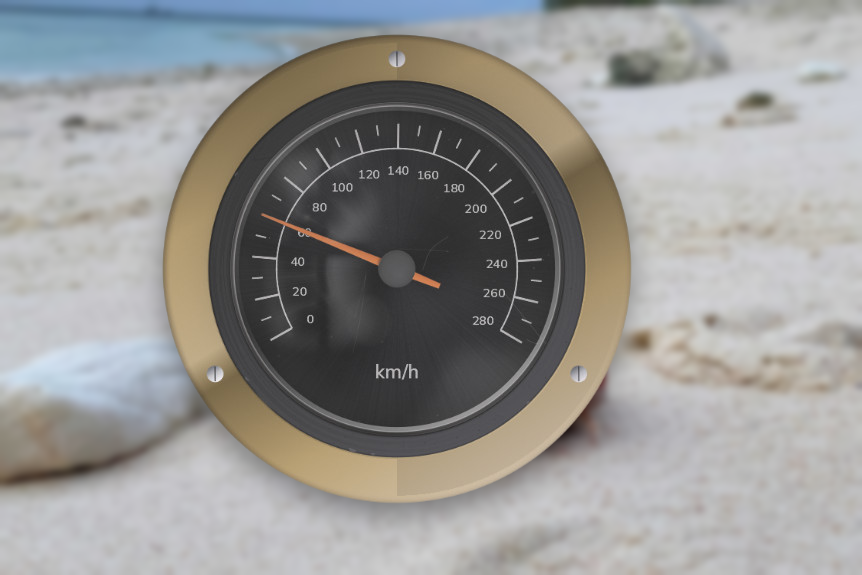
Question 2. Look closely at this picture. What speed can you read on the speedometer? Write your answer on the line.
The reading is 60 km/h
